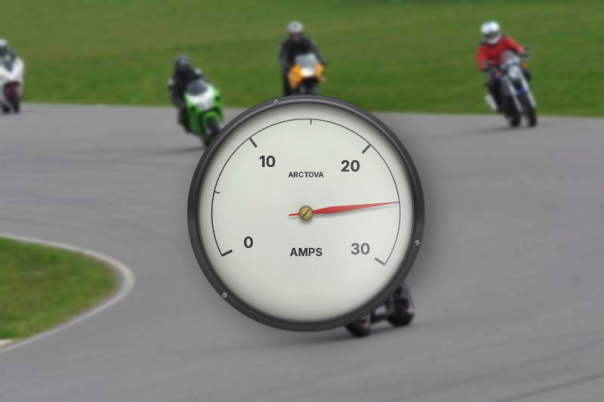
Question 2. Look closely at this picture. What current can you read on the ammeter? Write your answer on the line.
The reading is 25 A
